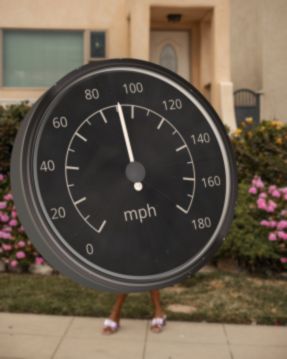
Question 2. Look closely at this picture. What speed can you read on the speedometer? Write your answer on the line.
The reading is 90 mph
